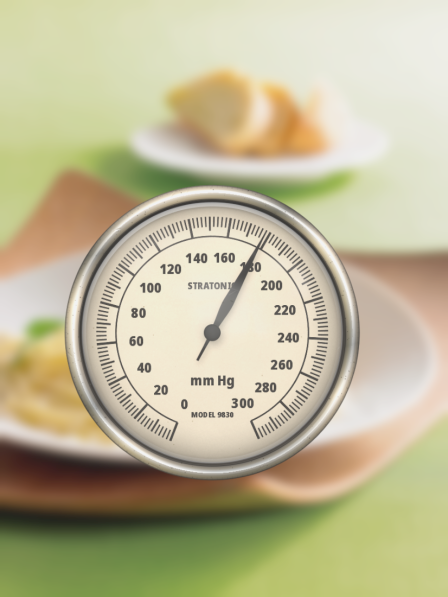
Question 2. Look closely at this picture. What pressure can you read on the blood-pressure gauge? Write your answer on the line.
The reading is 178 mmHg
